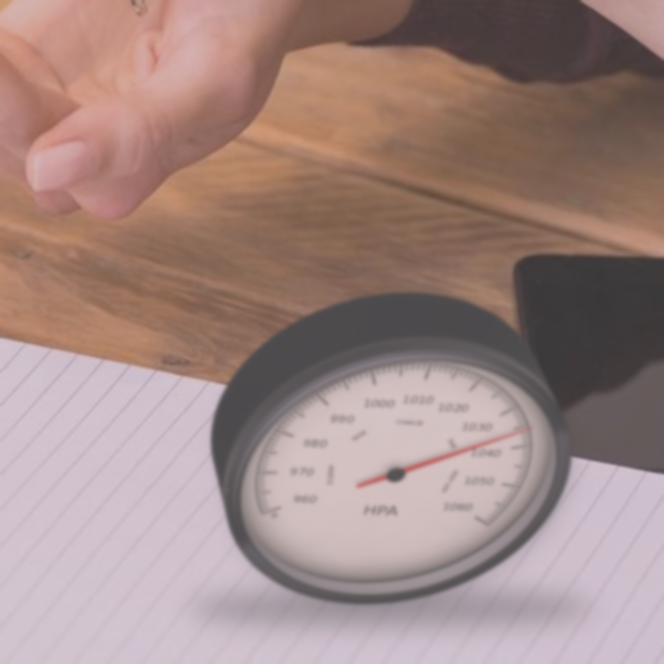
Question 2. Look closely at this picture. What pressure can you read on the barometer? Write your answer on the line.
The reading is 1035 hPa
